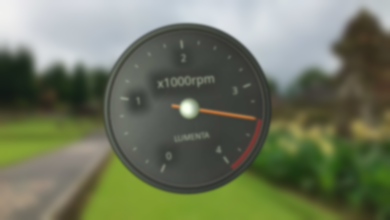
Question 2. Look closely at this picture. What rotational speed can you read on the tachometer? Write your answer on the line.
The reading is 3400 rpm
